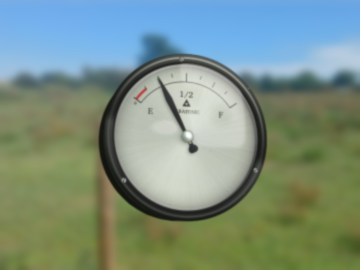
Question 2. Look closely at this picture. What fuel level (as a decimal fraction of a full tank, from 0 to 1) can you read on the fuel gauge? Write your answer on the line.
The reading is 0.25
